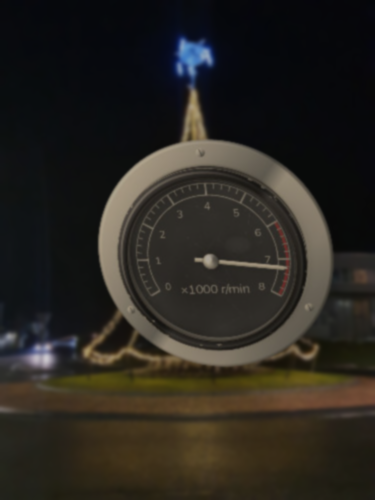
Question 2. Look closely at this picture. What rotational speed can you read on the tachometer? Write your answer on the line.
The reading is 7200 rpm
